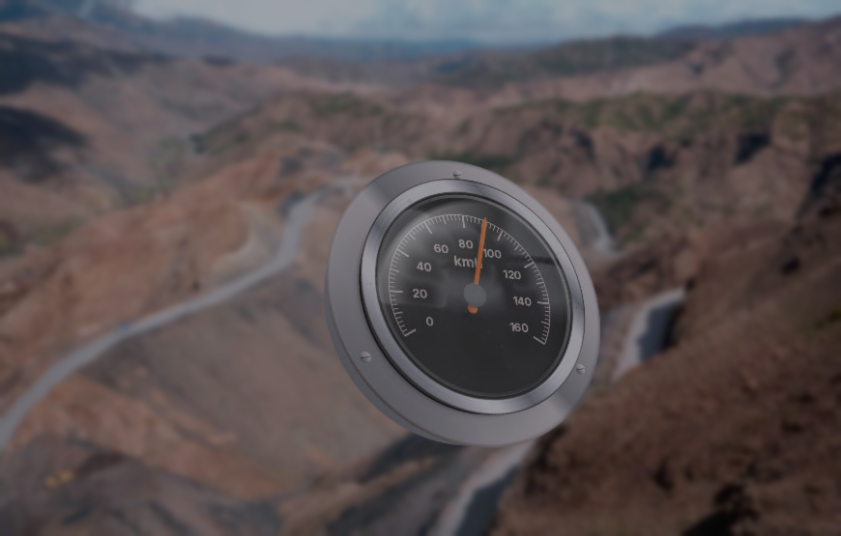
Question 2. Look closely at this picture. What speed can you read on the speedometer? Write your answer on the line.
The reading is 90 km/h
